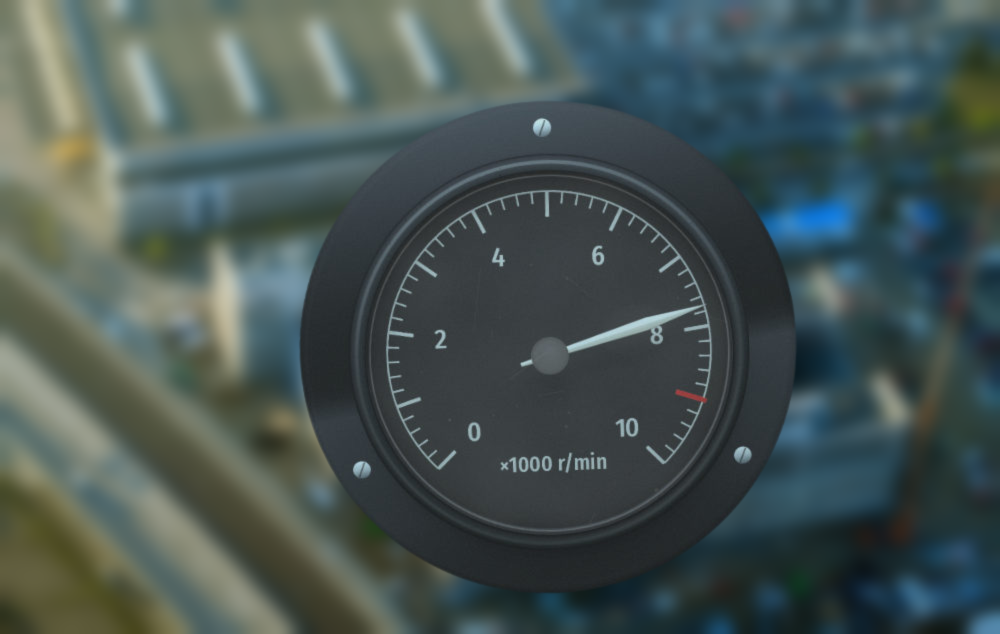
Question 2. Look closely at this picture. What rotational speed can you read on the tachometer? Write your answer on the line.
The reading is 7700 rpm
